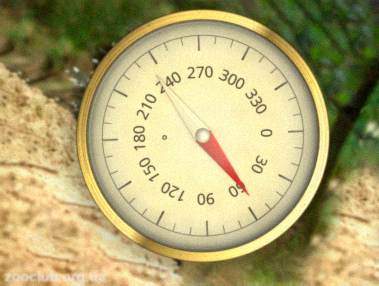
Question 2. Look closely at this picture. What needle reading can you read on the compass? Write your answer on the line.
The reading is 55 °
